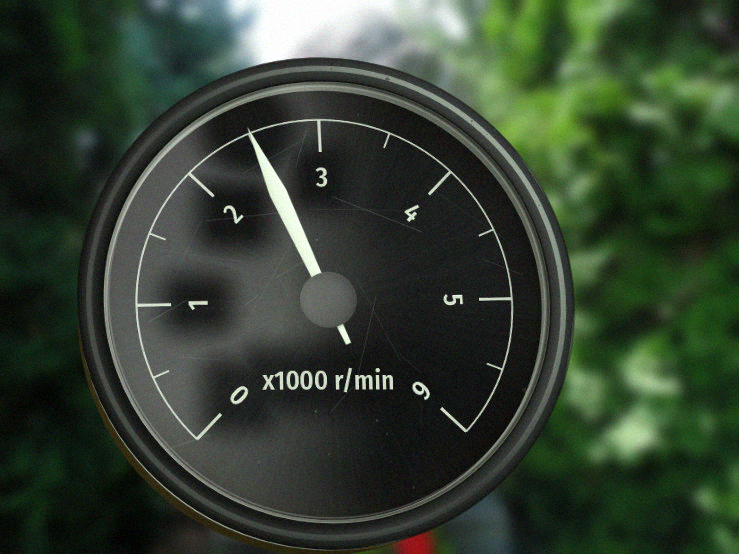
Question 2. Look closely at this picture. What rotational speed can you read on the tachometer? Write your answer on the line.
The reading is 2500 rpm
